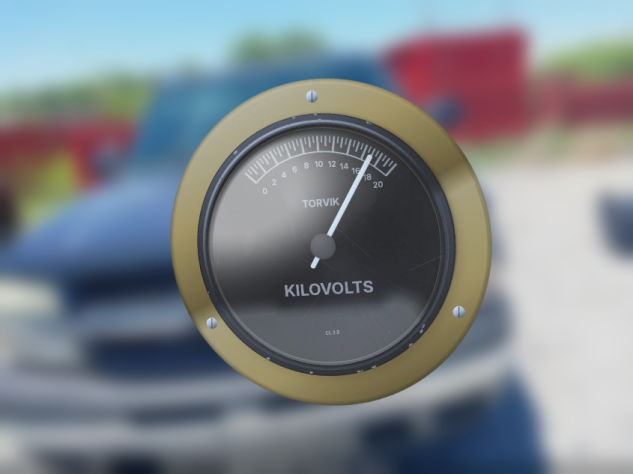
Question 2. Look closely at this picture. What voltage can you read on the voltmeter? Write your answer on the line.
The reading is 17 kV
